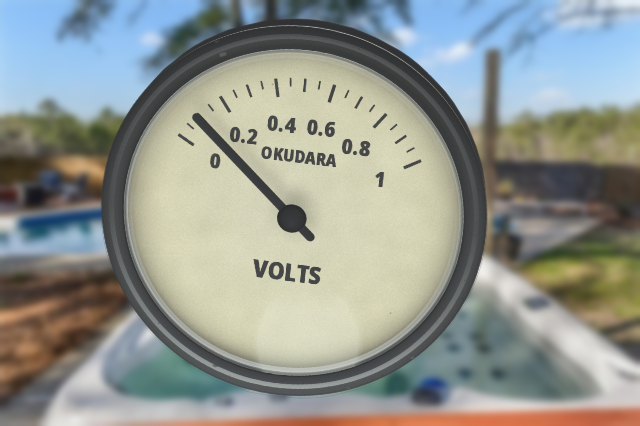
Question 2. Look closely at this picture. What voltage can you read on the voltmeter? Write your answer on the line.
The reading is 0.1 V
